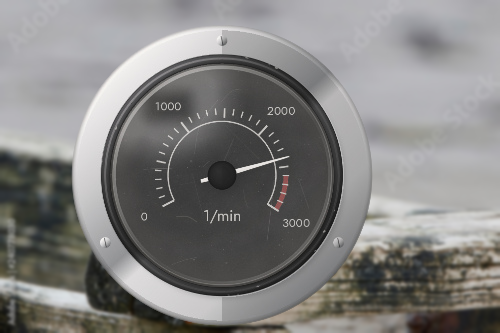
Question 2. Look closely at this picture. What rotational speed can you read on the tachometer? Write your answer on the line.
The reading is 2400 rpm
